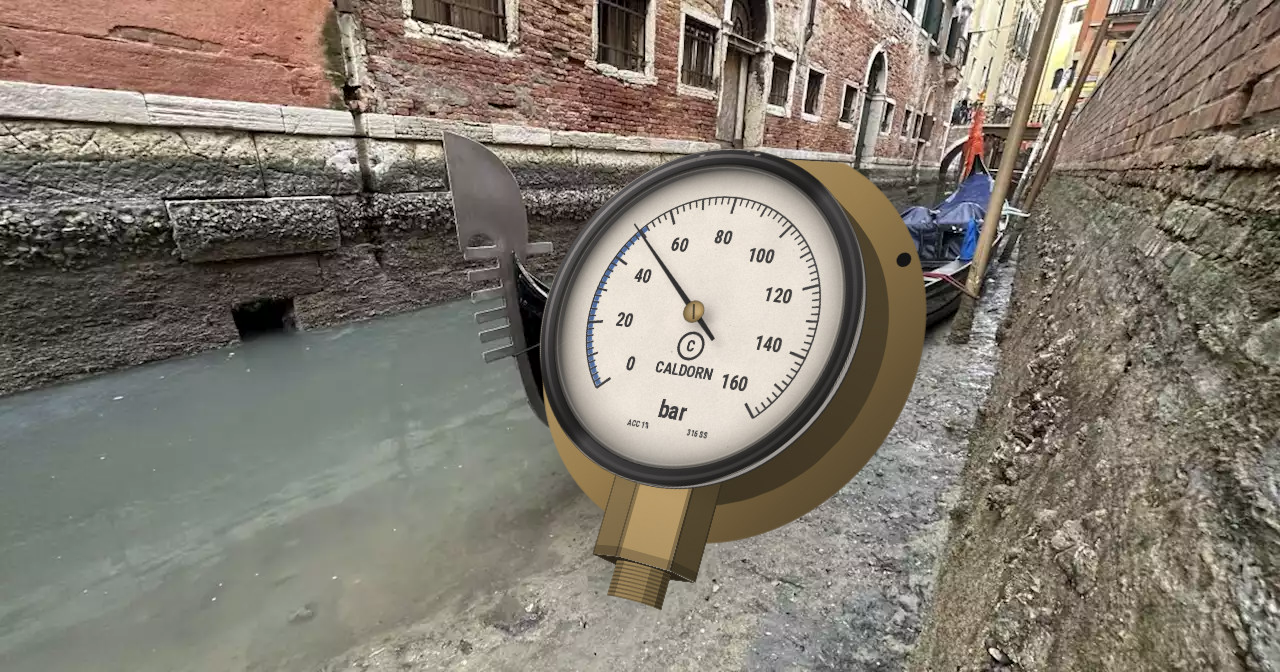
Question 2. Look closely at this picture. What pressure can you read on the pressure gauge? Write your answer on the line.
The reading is 50 bar
